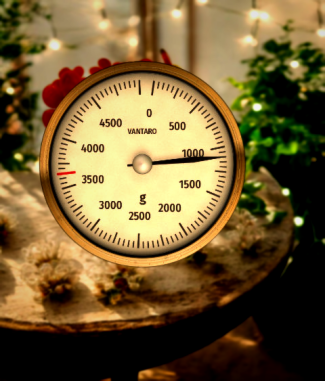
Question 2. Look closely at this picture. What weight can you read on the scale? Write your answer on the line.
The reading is 1100 g
